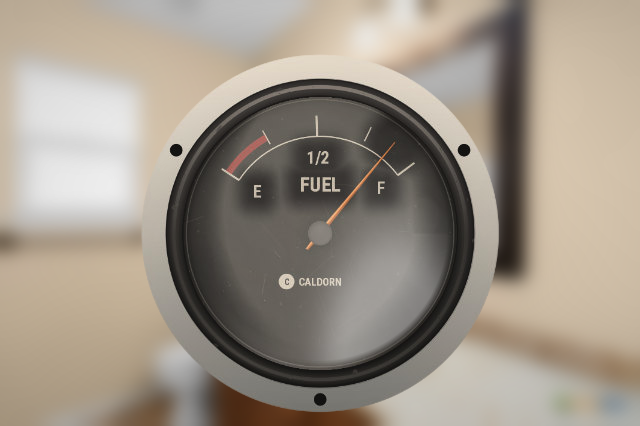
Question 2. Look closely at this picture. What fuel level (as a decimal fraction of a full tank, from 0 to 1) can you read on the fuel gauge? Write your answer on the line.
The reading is 0.875
